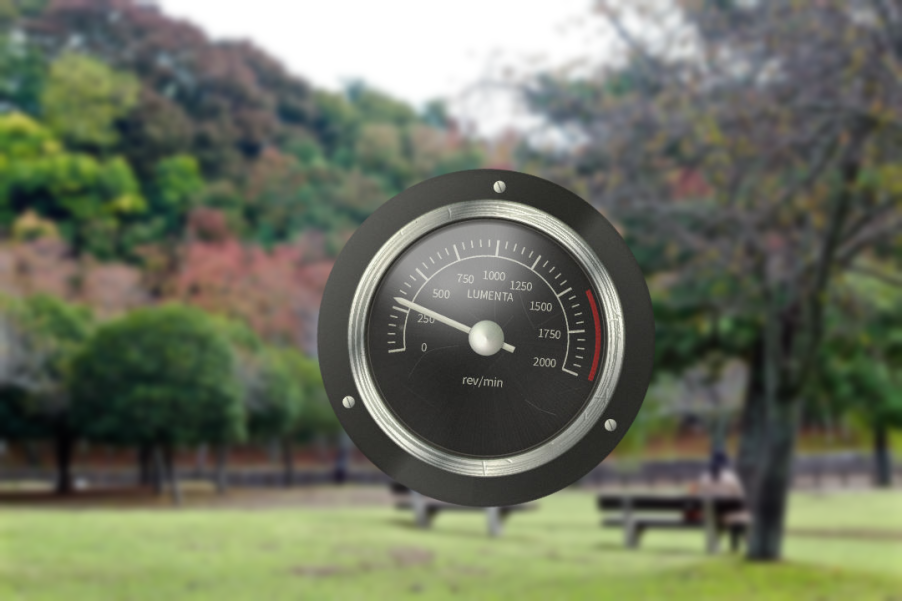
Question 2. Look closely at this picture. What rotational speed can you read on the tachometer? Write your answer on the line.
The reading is 300 rpm
